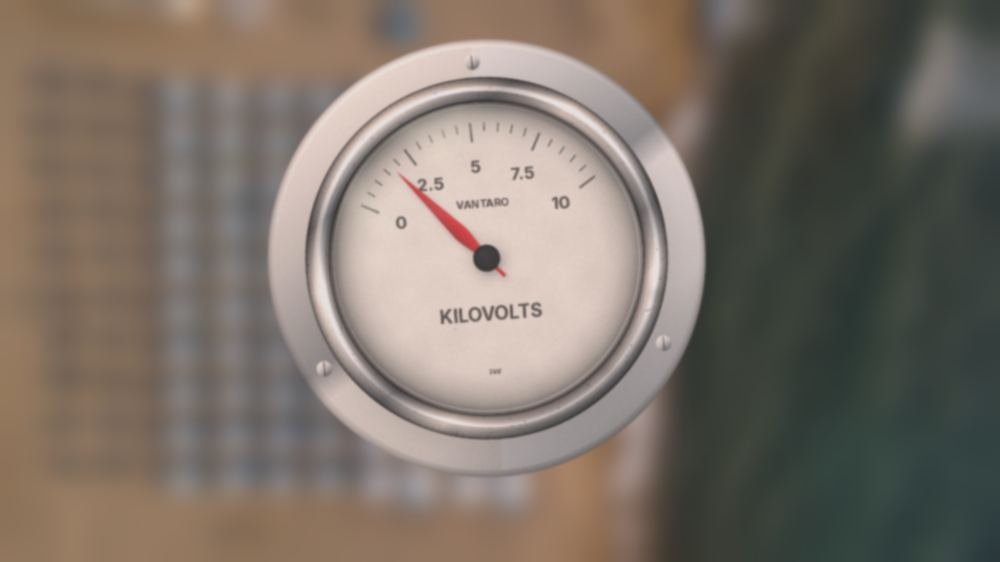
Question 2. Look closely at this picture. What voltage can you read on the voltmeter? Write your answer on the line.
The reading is 1.75 kV
